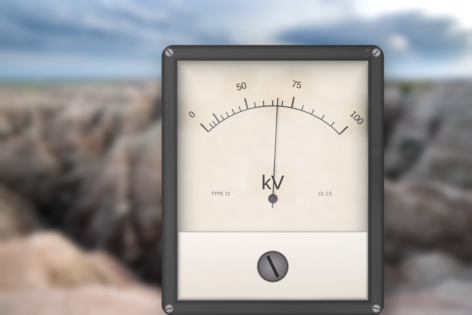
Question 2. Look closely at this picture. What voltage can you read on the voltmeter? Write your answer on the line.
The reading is 67.5 kV
